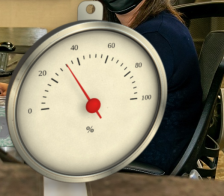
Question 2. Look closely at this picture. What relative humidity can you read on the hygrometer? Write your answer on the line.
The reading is 32 %
